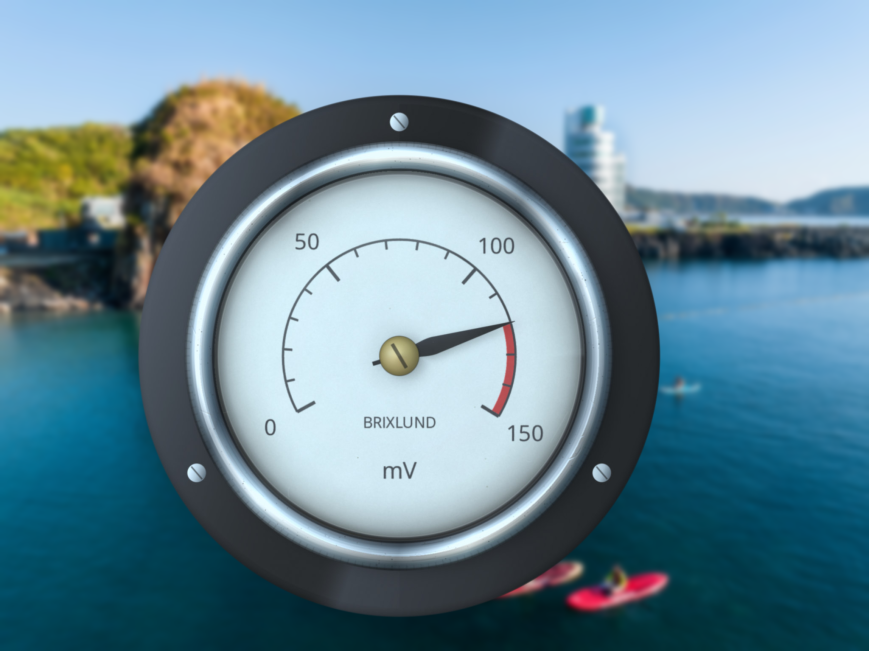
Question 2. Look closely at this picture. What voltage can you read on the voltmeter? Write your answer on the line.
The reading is 120 mV
